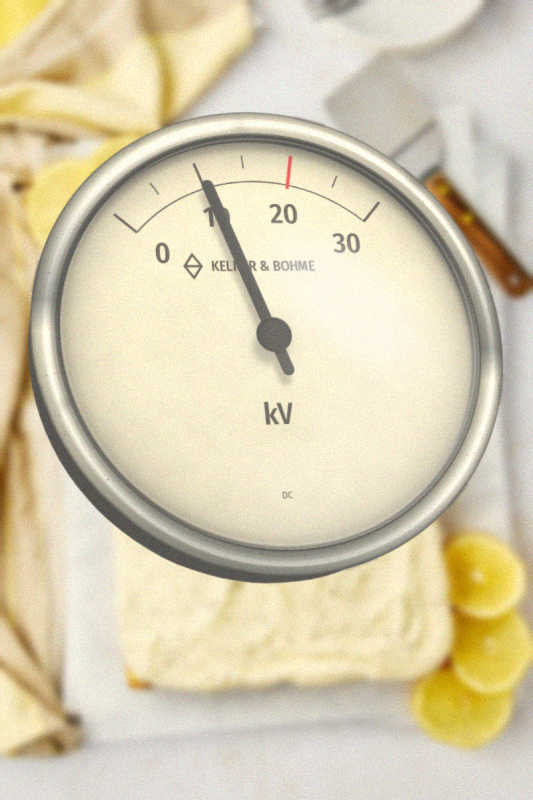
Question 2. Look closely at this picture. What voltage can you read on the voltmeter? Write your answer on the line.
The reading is 10 kV
